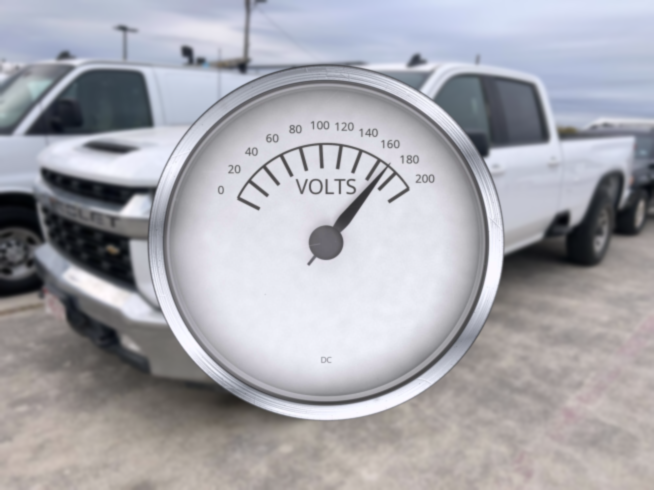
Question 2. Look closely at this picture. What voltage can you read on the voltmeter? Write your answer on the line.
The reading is 170 V
